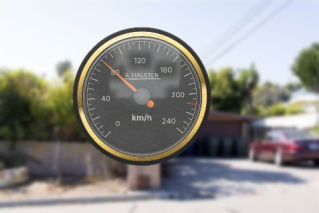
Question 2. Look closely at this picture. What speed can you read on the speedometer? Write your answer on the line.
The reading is 80 km/h
